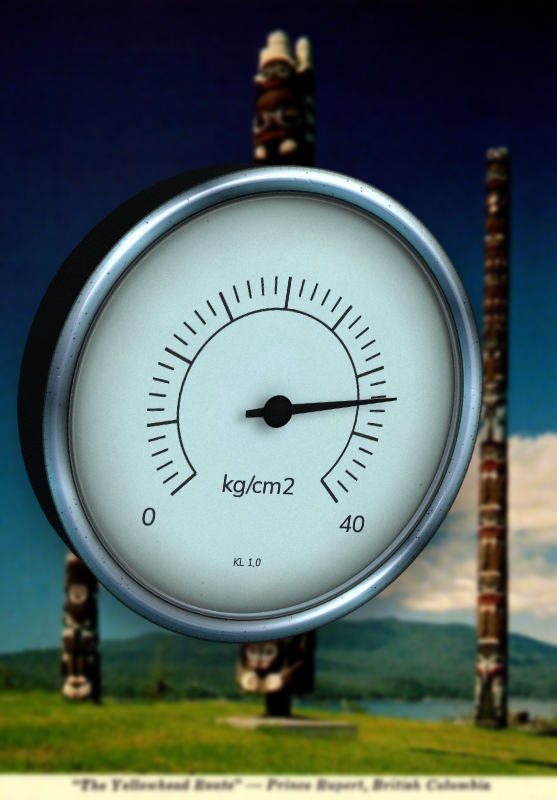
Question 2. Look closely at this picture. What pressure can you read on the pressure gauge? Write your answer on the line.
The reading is 32 kg/cm²
